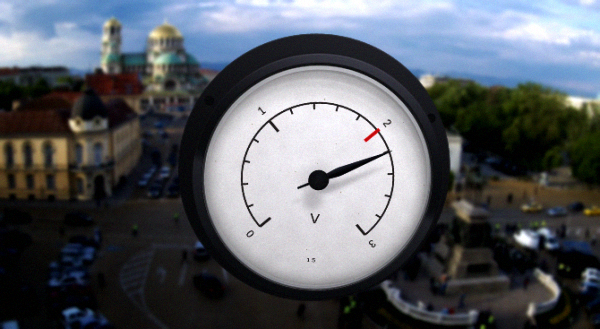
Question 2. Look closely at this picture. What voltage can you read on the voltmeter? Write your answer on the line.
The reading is 2.2 V
